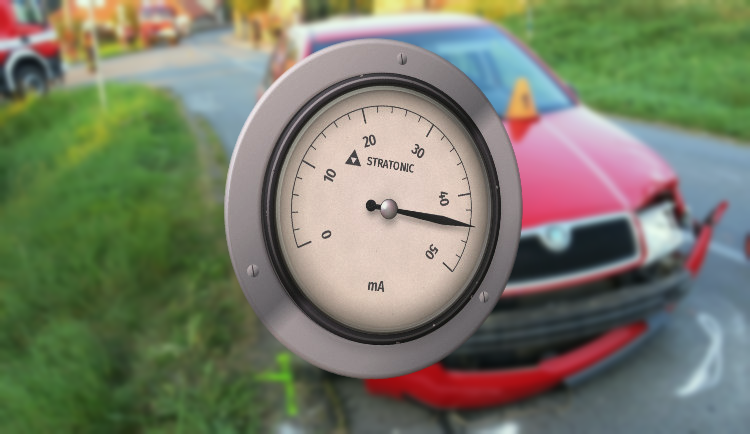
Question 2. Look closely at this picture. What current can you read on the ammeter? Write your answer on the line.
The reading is 44 mA
